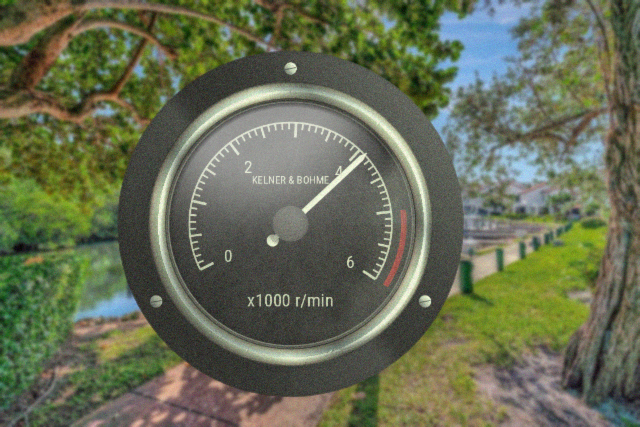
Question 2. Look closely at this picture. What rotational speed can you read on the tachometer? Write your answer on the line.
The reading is 4100 rpm
